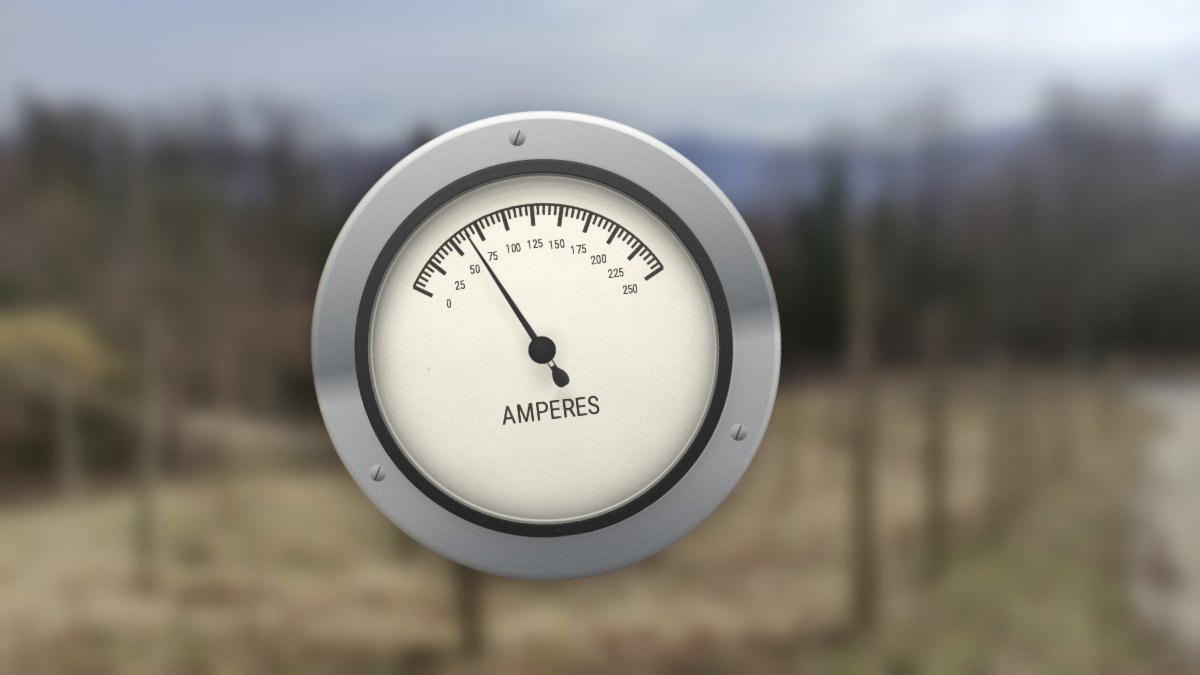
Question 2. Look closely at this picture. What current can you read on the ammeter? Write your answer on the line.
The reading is 65 A
